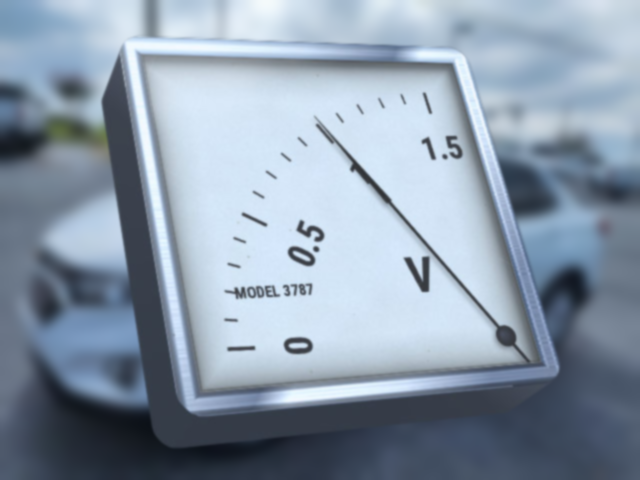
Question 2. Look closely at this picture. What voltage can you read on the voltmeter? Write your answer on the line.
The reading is 1 V
